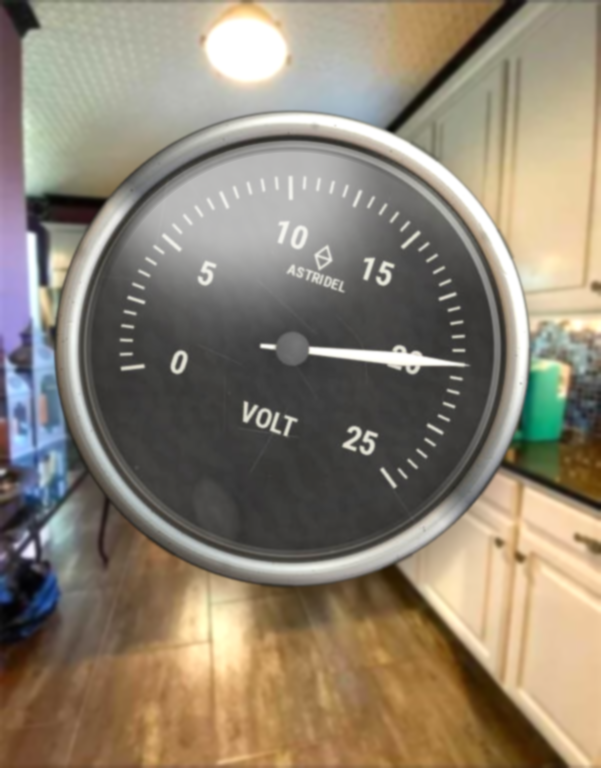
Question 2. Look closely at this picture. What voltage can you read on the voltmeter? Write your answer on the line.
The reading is 20 V
